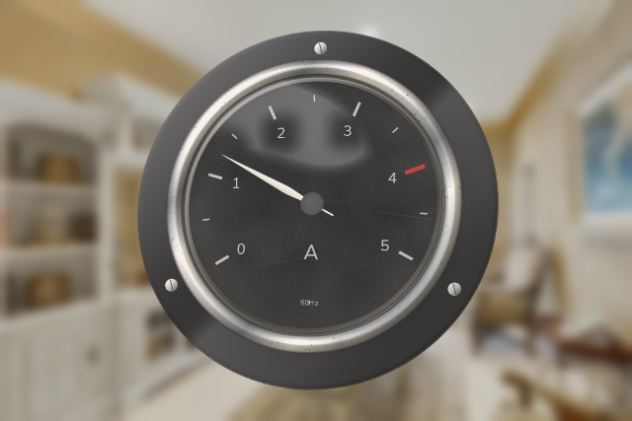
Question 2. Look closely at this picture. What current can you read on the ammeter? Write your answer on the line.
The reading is 1.25 A
